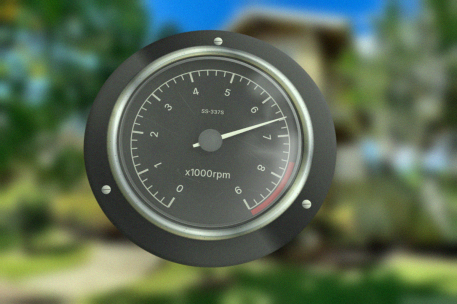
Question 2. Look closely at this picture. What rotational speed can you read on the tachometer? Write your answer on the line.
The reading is 6600 rpm
